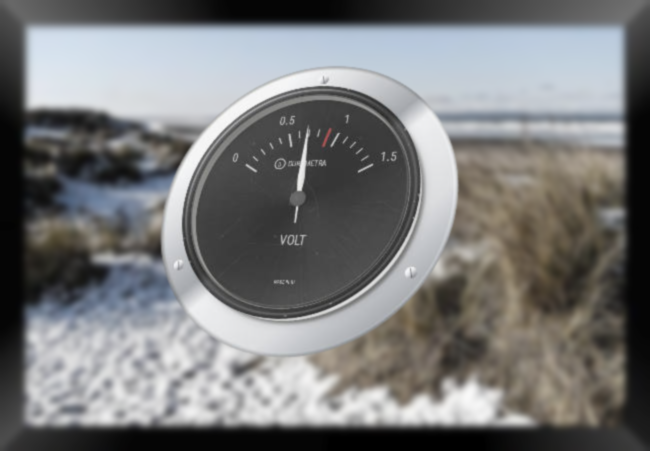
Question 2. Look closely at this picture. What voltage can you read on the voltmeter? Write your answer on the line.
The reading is 0.7 V
